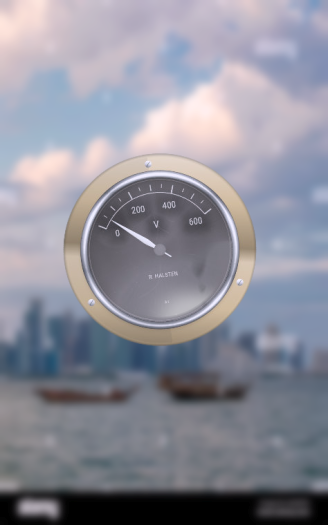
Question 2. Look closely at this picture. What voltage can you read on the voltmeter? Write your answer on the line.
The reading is 50 V
